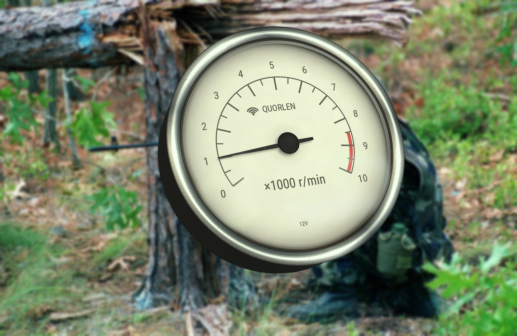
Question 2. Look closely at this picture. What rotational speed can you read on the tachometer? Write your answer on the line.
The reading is 1000 rpm
